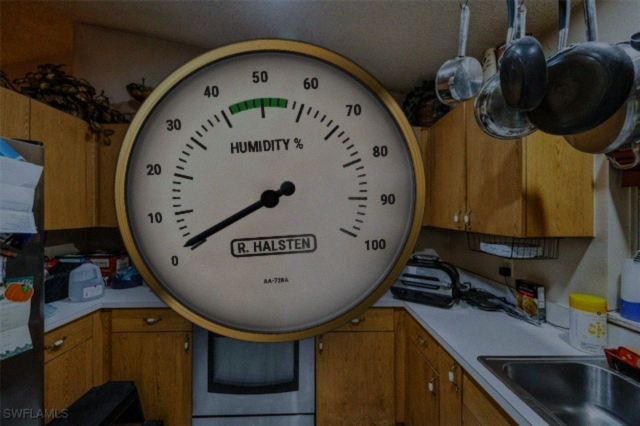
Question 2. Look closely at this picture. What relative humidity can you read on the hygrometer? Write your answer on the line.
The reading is 2 %
